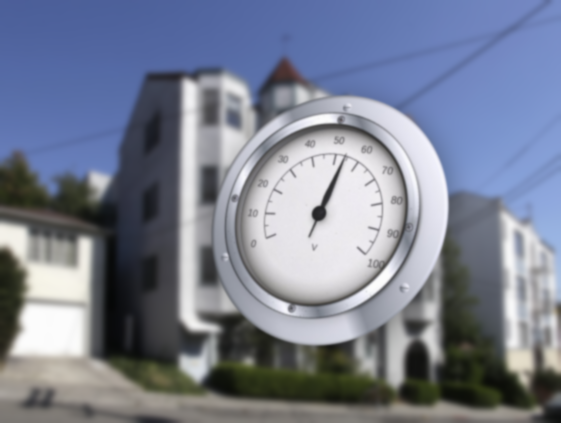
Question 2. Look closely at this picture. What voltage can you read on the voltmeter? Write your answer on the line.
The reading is 55 V
